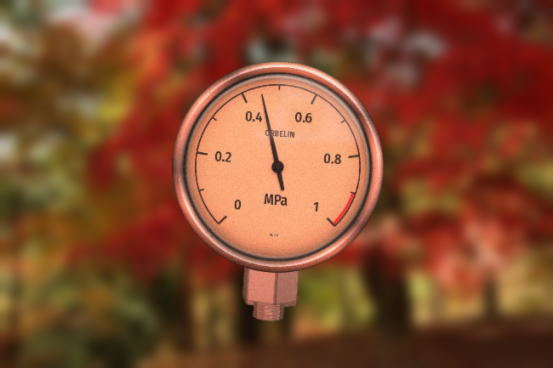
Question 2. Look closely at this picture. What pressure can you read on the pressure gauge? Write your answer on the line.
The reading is 0.45 MPa
